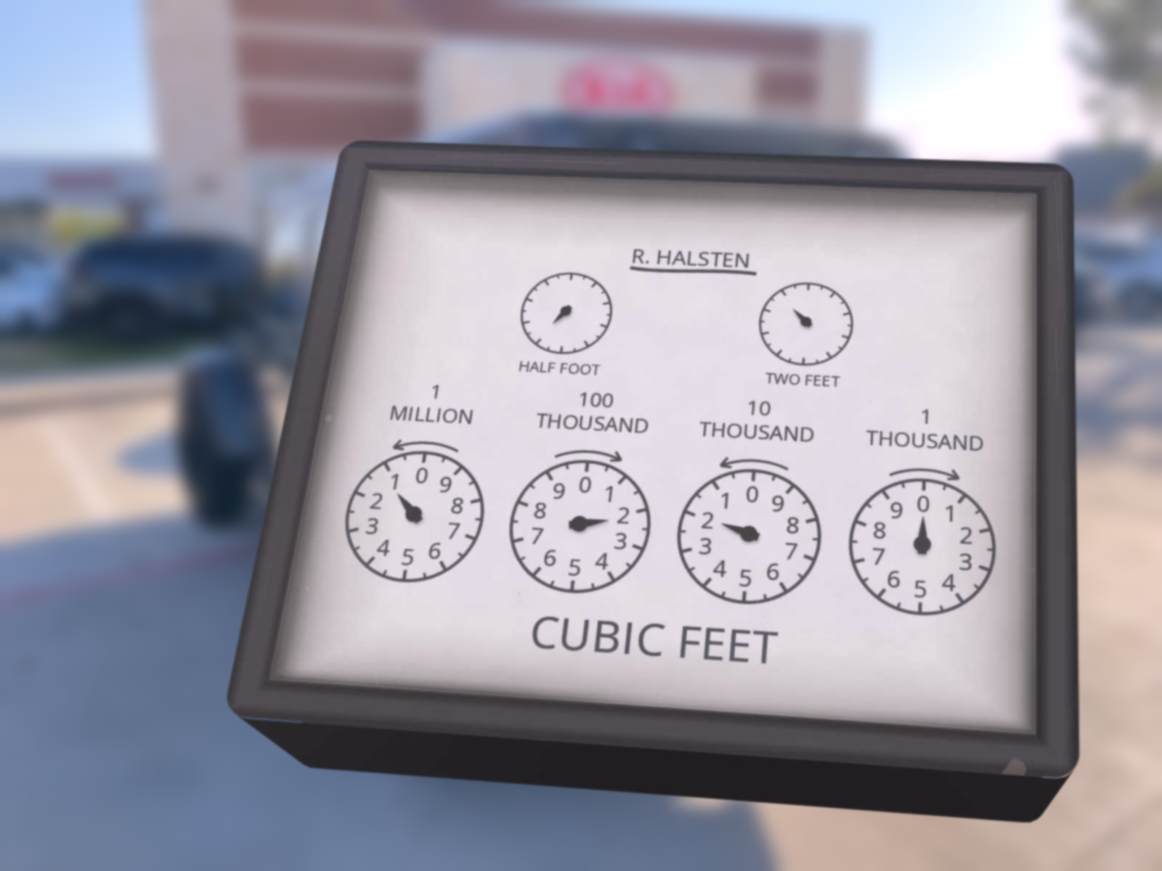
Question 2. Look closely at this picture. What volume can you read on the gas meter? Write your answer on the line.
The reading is 122000 ft³
